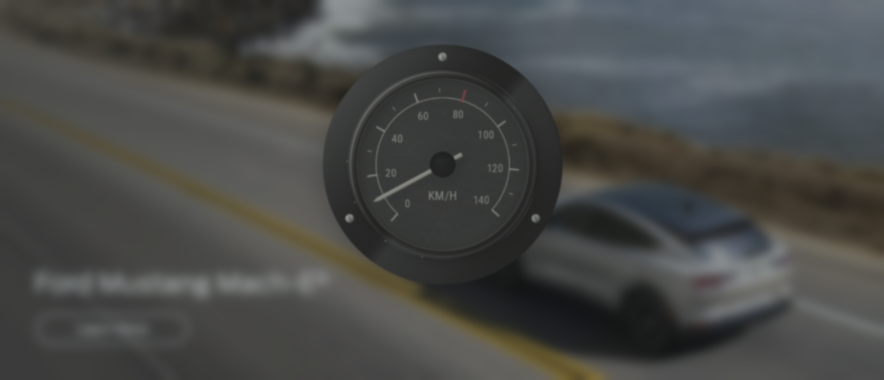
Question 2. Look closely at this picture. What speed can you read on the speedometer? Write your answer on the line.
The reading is 10 km/h
